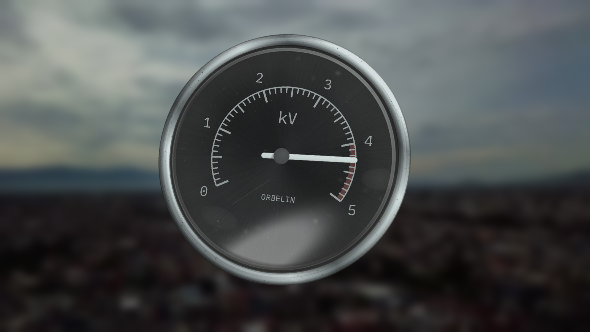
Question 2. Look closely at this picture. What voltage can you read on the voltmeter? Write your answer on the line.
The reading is 4.3 kV
